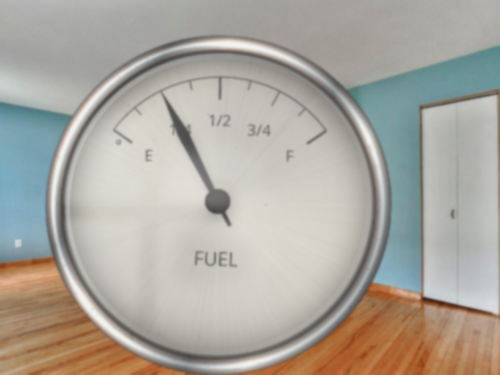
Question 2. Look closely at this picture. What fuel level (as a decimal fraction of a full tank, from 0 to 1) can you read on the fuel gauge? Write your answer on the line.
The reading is 0.25
